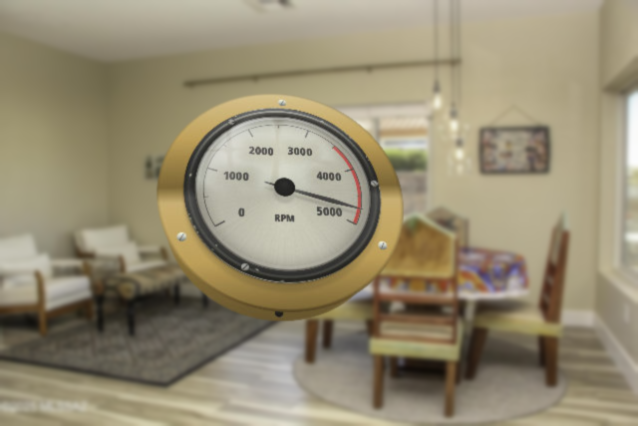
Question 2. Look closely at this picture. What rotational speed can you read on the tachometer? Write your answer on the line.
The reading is 4750 rpm
